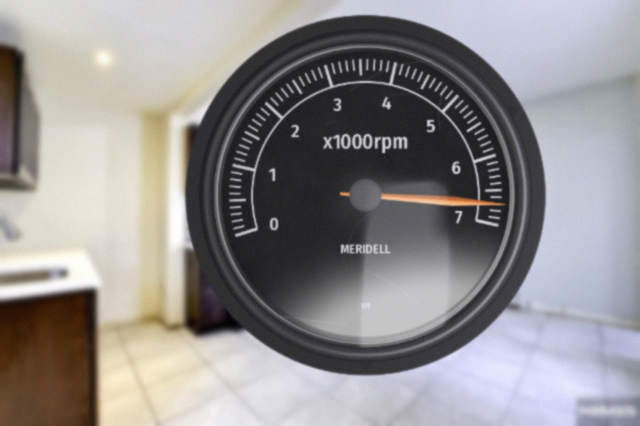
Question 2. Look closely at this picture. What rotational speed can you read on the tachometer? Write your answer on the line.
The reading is 6700 rpm
